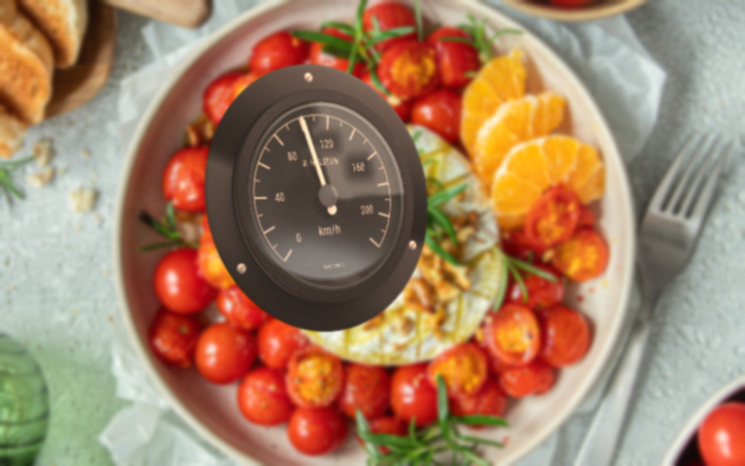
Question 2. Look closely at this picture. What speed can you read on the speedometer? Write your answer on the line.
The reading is 100 km/h
